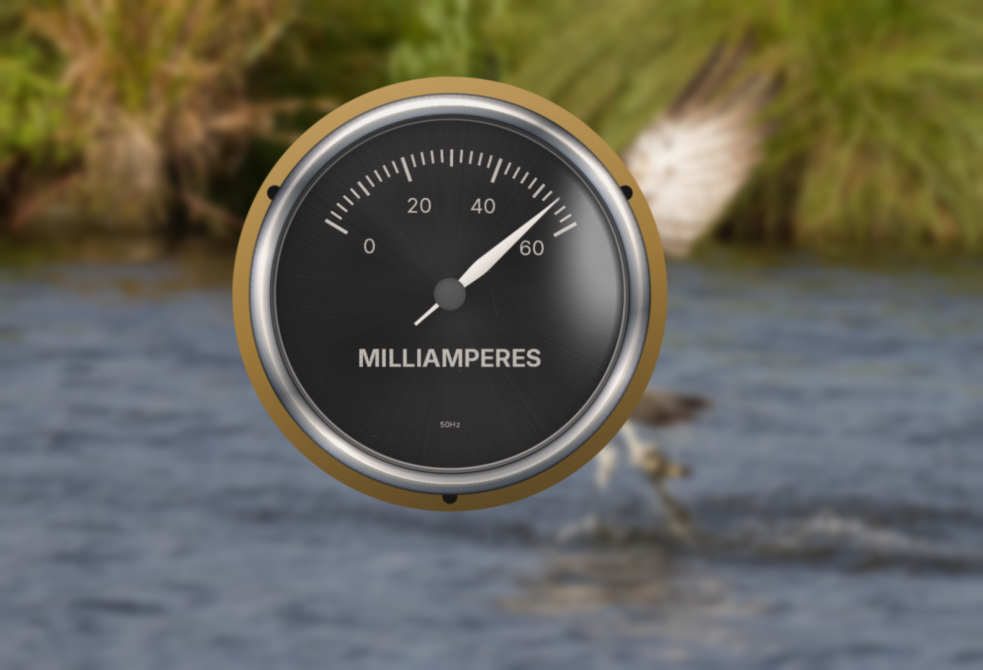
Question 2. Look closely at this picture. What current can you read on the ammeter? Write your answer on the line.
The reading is 54 mA
